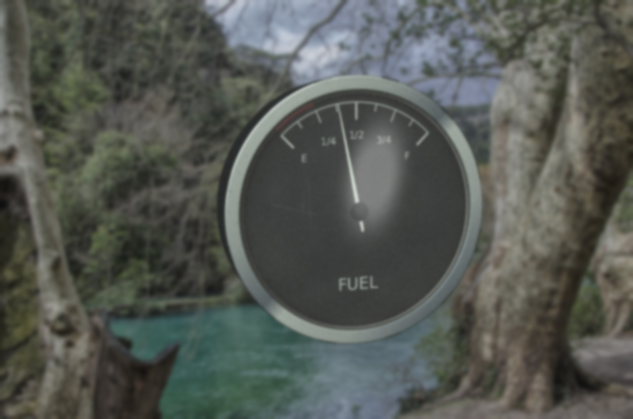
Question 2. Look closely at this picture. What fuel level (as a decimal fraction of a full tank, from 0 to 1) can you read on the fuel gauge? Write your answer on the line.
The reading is 0.375
